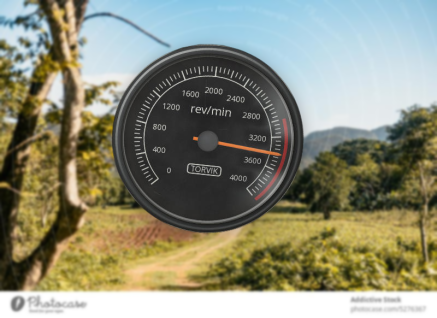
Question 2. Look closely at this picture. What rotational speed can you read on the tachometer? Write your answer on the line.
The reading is 3400 rpm
